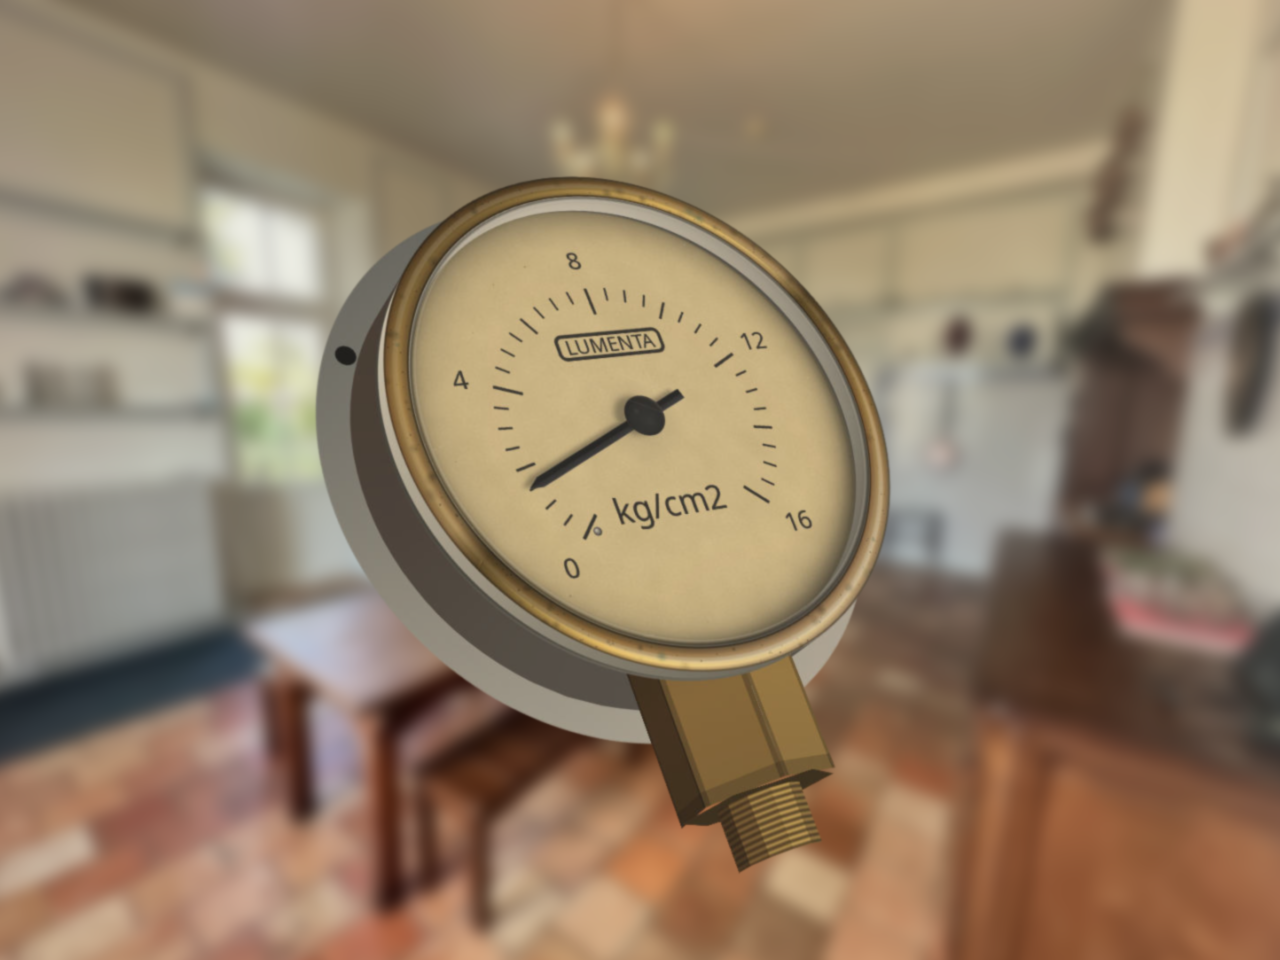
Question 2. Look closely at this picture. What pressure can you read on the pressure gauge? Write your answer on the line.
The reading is 1.5 kg/cm²
